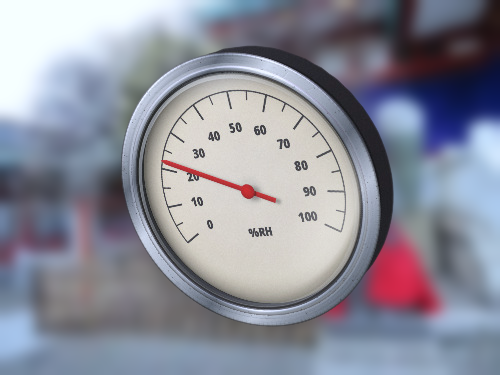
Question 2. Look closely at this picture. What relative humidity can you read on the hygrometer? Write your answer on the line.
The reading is 22.5 %
